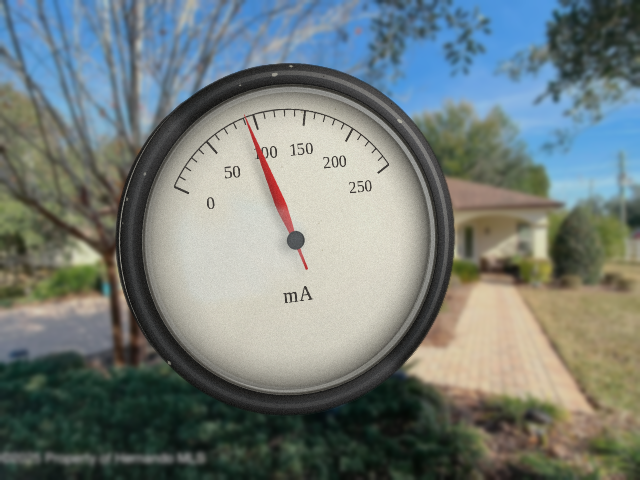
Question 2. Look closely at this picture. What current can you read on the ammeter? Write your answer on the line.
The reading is 90 mA
